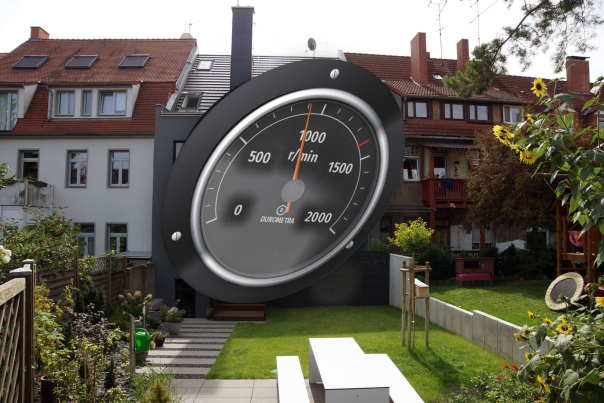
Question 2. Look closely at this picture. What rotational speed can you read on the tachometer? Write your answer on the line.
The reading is 900 rpm
